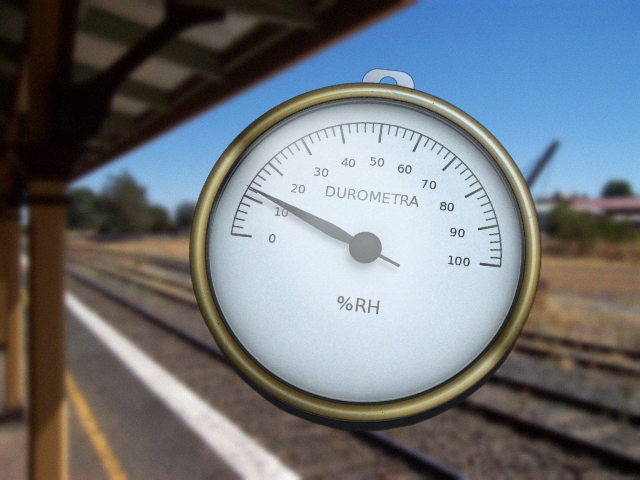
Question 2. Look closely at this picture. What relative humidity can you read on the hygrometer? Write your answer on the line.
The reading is 12 %
